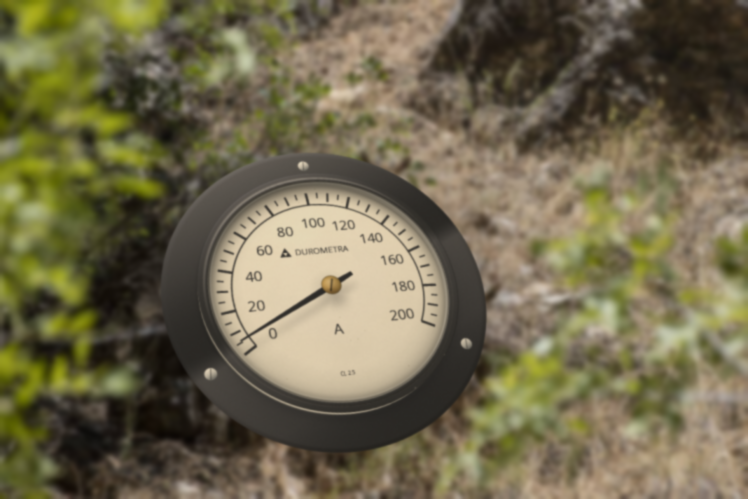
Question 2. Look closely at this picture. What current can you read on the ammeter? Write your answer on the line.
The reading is 5 A
